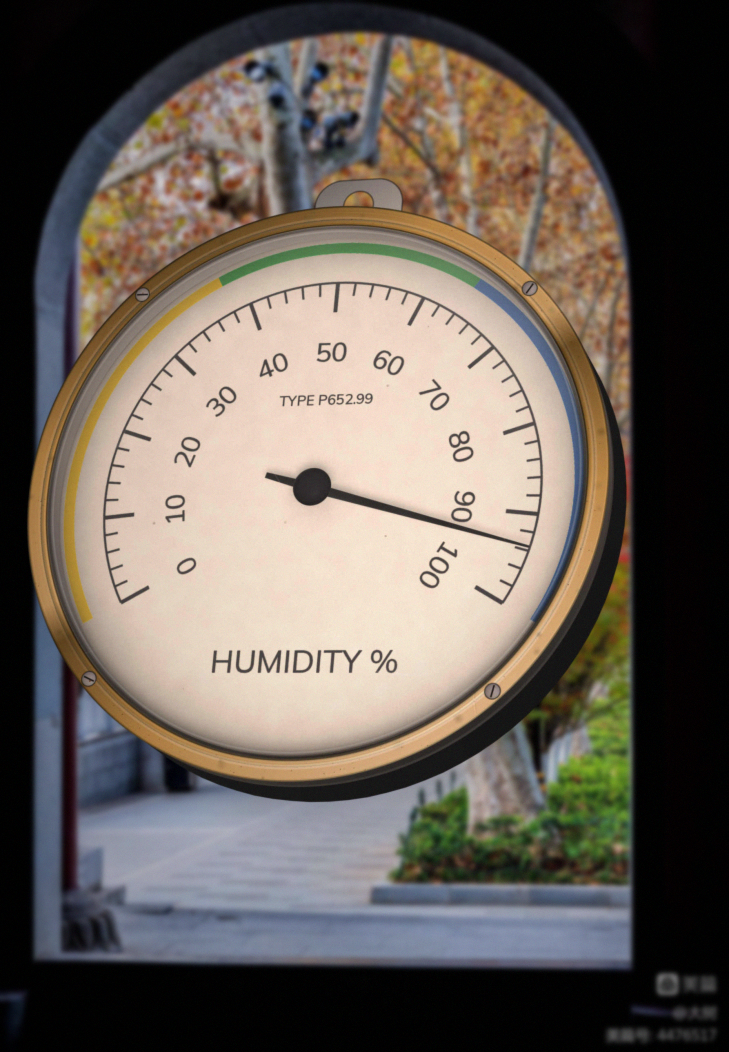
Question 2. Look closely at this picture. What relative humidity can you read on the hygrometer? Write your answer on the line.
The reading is 94 %
